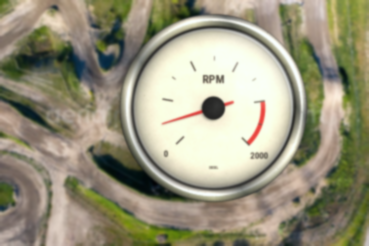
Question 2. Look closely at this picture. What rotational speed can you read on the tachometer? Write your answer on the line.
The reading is 200 rpm
